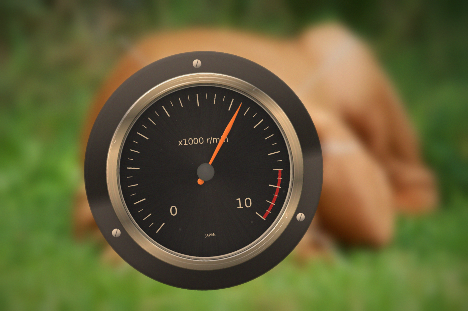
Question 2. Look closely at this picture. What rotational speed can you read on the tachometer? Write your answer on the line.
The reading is 6250 rpm
